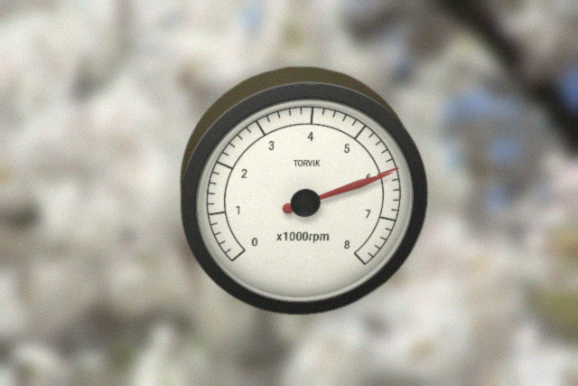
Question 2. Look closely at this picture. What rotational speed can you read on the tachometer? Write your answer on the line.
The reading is 6000 rpm
